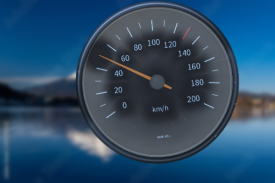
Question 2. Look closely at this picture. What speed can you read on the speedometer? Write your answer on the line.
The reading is 50 km/h
